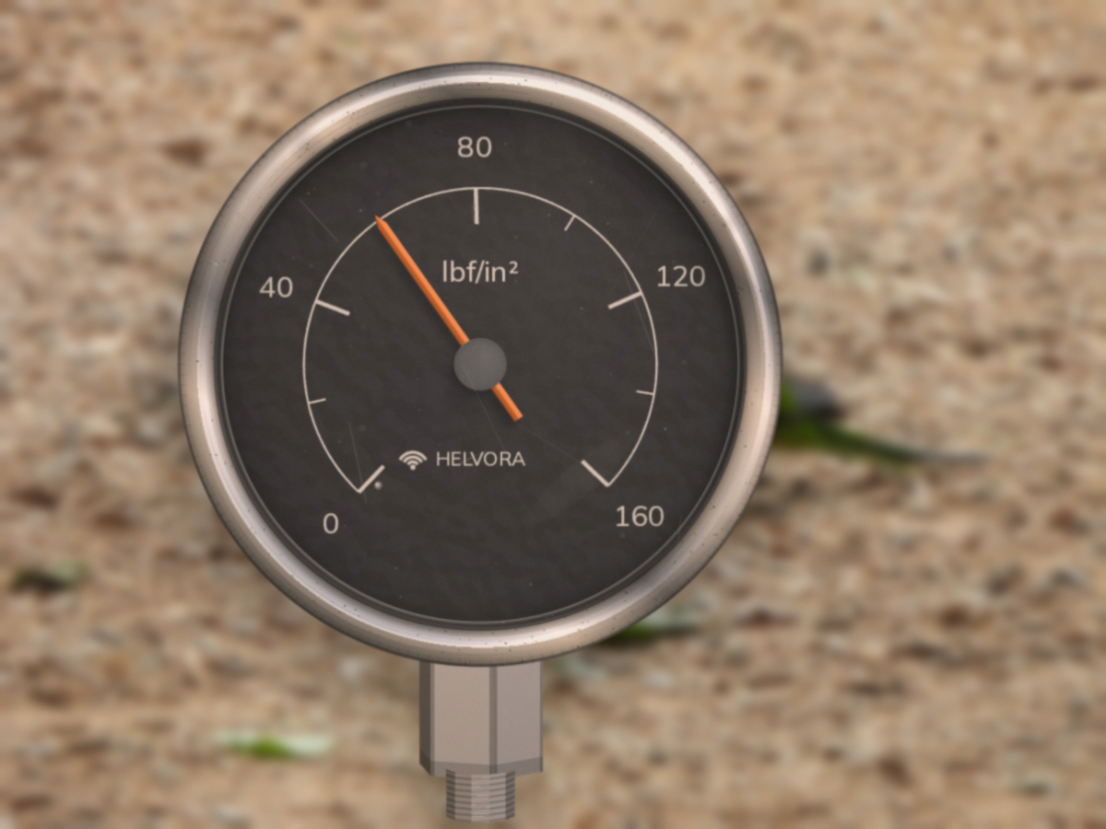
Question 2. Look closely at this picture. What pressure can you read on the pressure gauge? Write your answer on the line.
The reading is 60 psi
